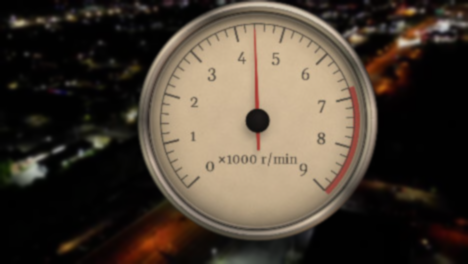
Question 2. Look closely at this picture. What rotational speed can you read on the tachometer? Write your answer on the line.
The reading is 4400 rpm
